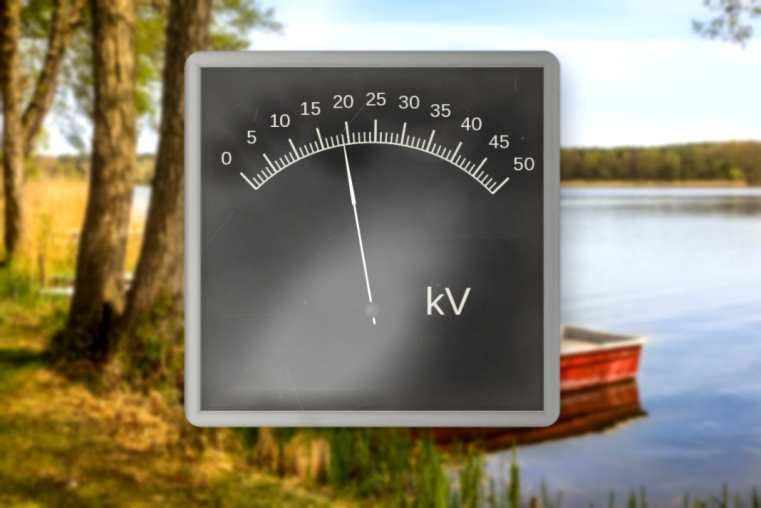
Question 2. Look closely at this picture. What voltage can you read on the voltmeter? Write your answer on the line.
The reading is 19 kV
